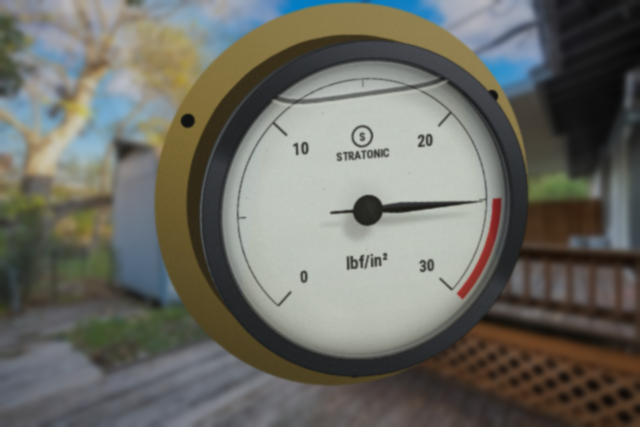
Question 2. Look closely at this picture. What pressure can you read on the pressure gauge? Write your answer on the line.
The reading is 25 psi
